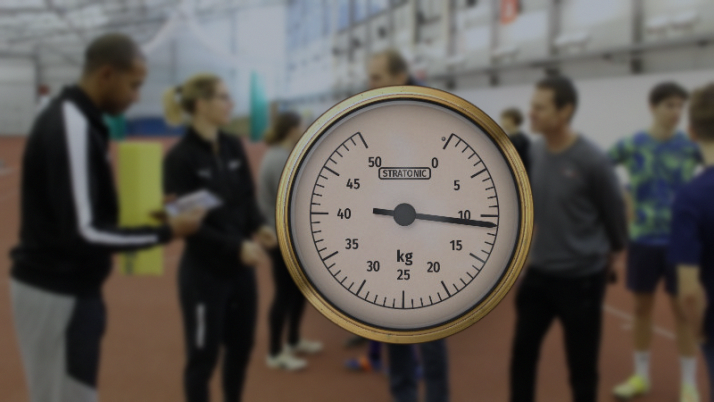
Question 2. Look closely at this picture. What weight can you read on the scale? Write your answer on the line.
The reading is 11 kg
